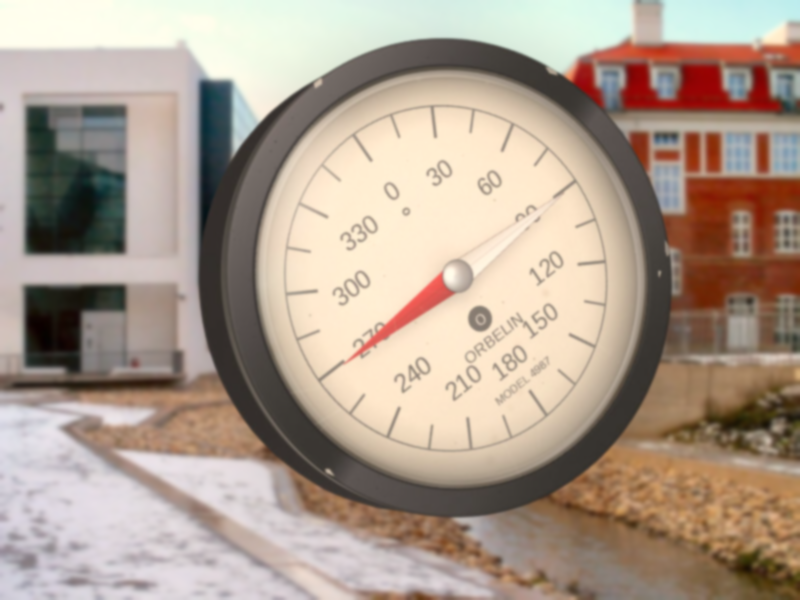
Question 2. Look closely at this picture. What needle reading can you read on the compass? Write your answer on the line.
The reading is 270 °
